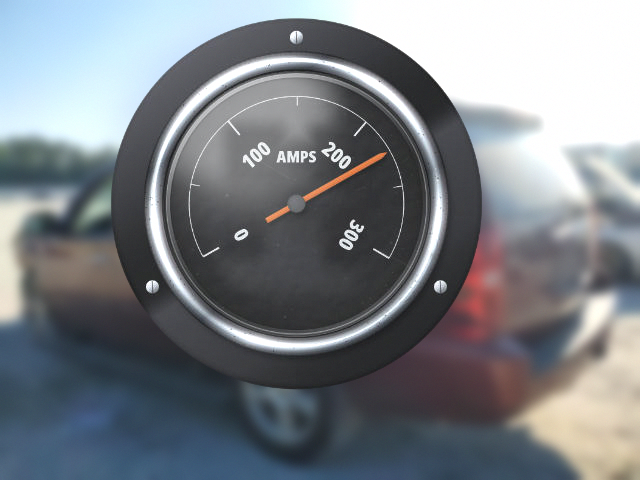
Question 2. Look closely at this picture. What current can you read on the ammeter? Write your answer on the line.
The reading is 225 A
